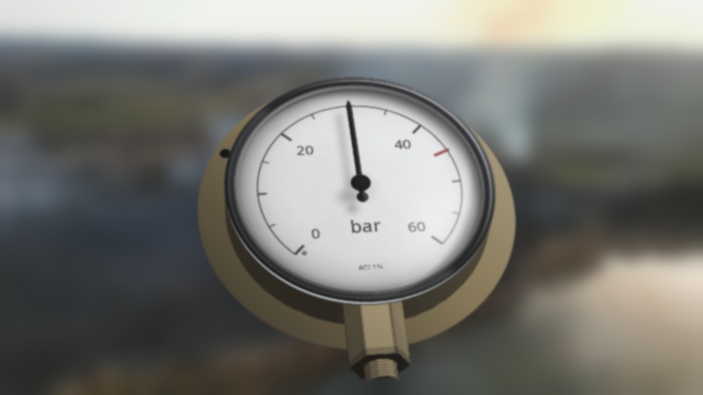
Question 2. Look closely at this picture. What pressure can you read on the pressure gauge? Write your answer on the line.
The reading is 30 bar
